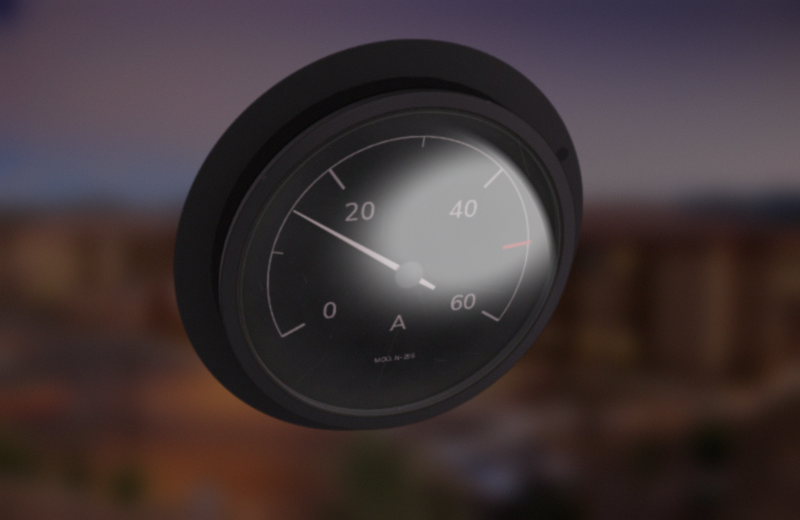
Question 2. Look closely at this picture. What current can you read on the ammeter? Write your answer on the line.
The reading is 15 A
